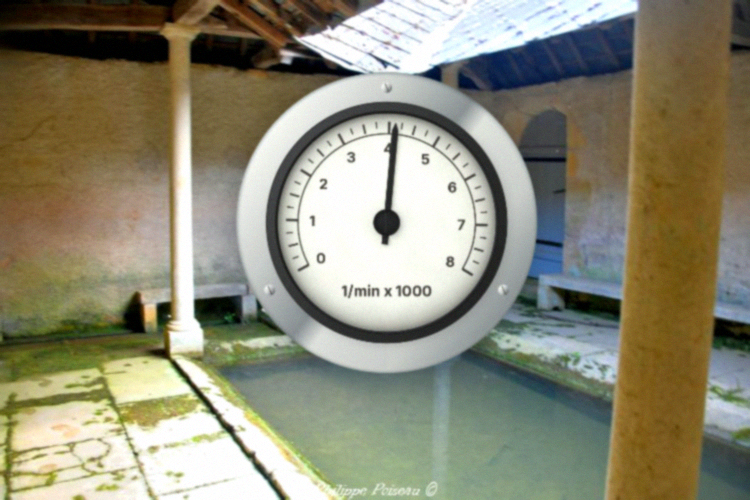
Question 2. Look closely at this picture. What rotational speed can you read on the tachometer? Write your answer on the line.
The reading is 4125 rpm
